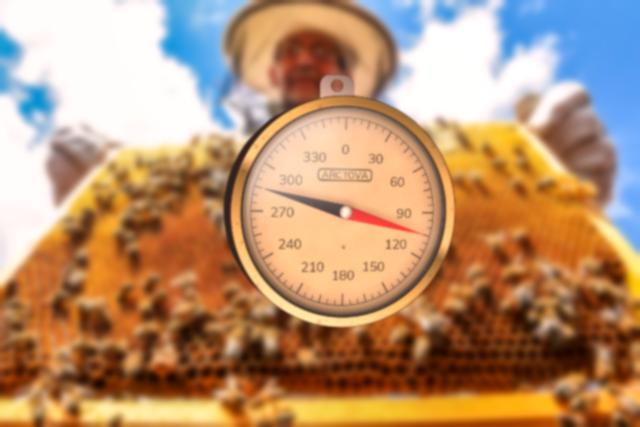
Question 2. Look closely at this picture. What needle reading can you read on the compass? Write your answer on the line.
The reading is 105 °
